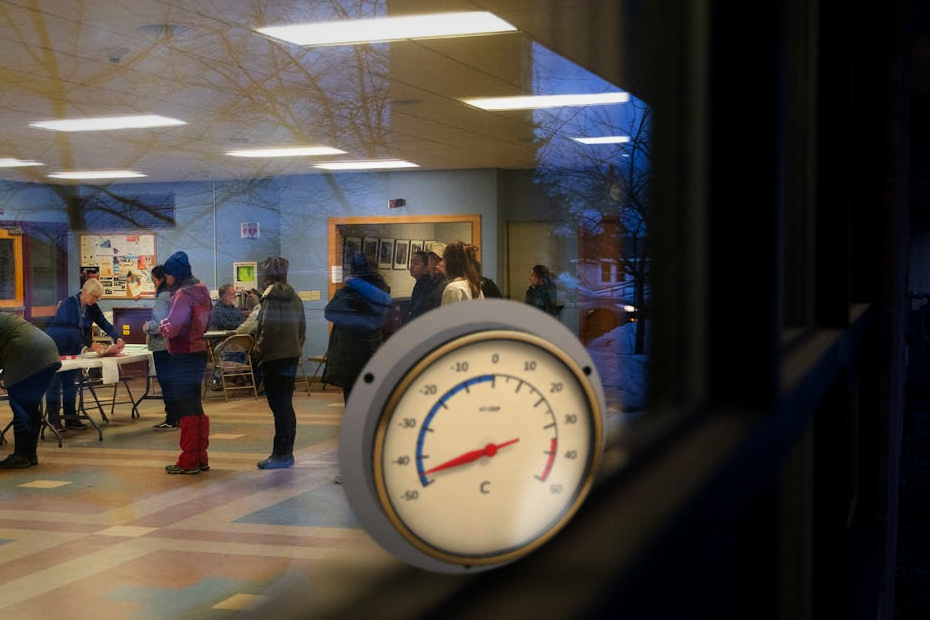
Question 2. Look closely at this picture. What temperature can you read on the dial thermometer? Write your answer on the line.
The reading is -45 °C
